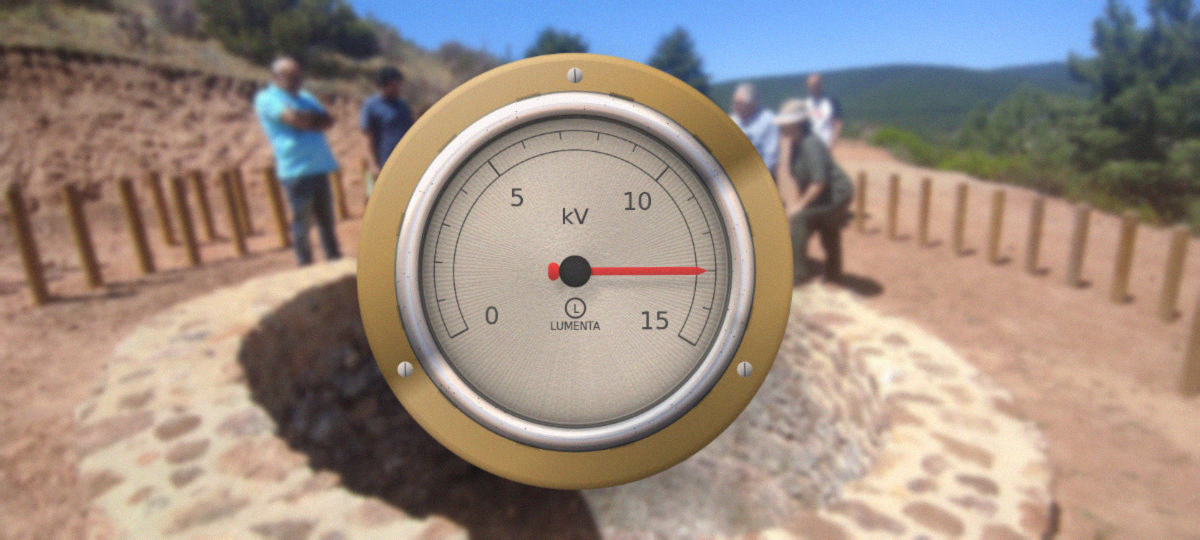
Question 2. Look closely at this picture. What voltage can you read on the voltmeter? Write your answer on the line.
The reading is 13 kV
